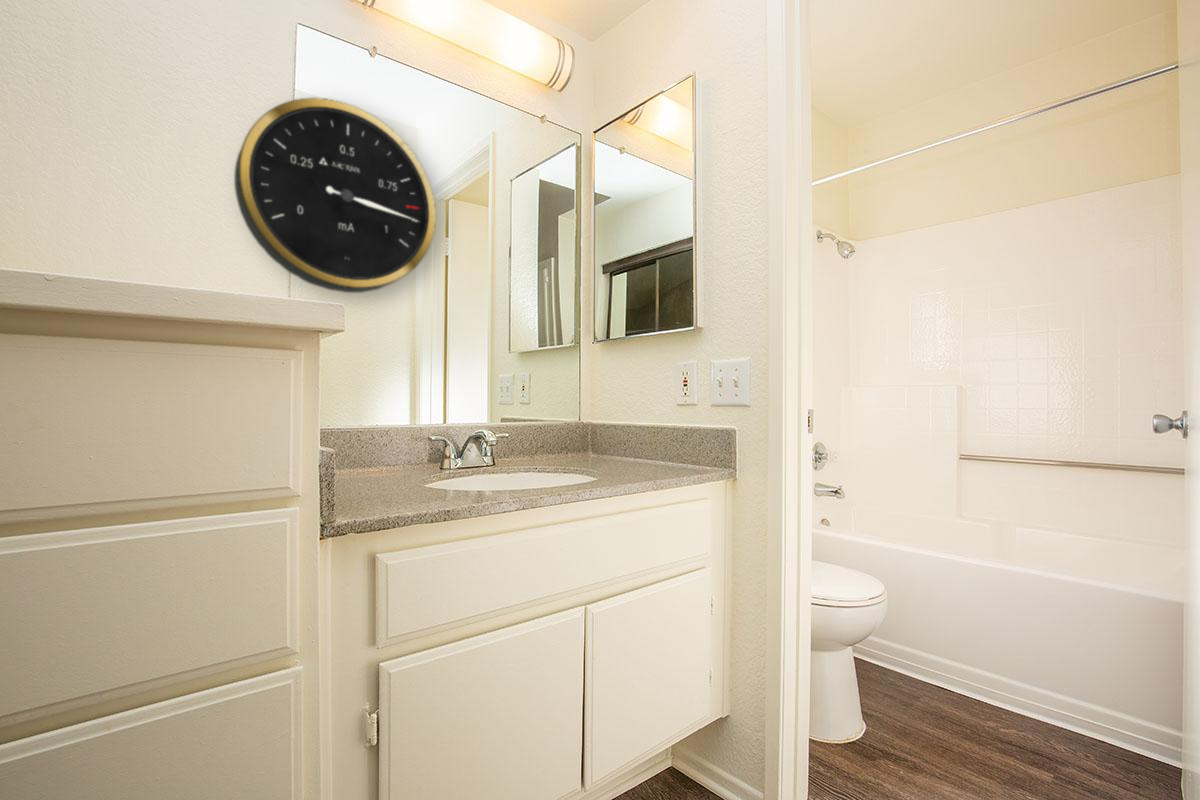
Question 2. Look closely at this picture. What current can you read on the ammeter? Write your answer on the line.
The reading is 0.9 mA
